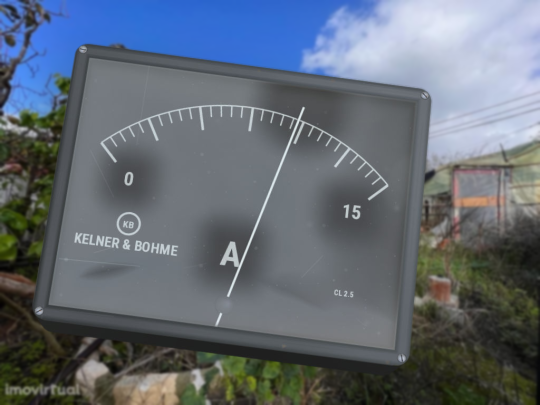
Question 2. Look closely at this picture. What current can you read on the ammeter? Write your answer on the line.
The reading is 9.75 A
